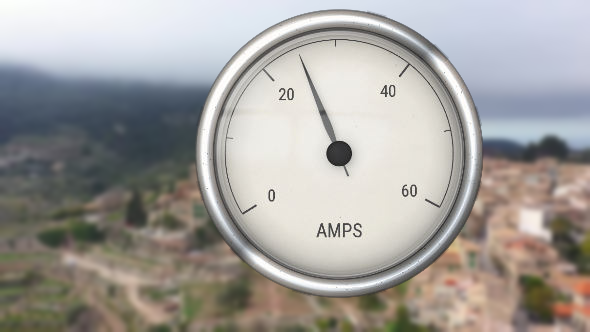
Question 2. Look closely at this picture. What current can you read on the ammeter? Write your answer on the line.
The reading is 25 A
